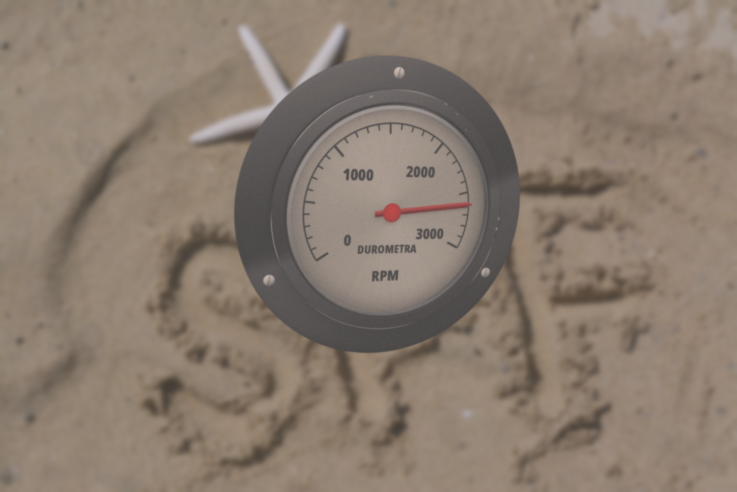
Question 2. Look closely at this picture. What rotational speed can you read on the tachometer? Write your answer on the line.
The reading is 2600 rpm
